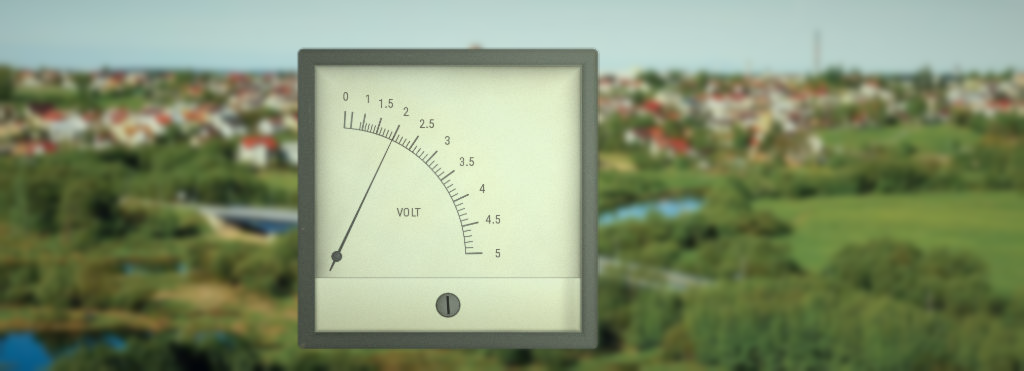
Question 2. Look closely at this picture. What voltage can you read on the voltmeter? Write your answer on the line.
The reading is 2 V
